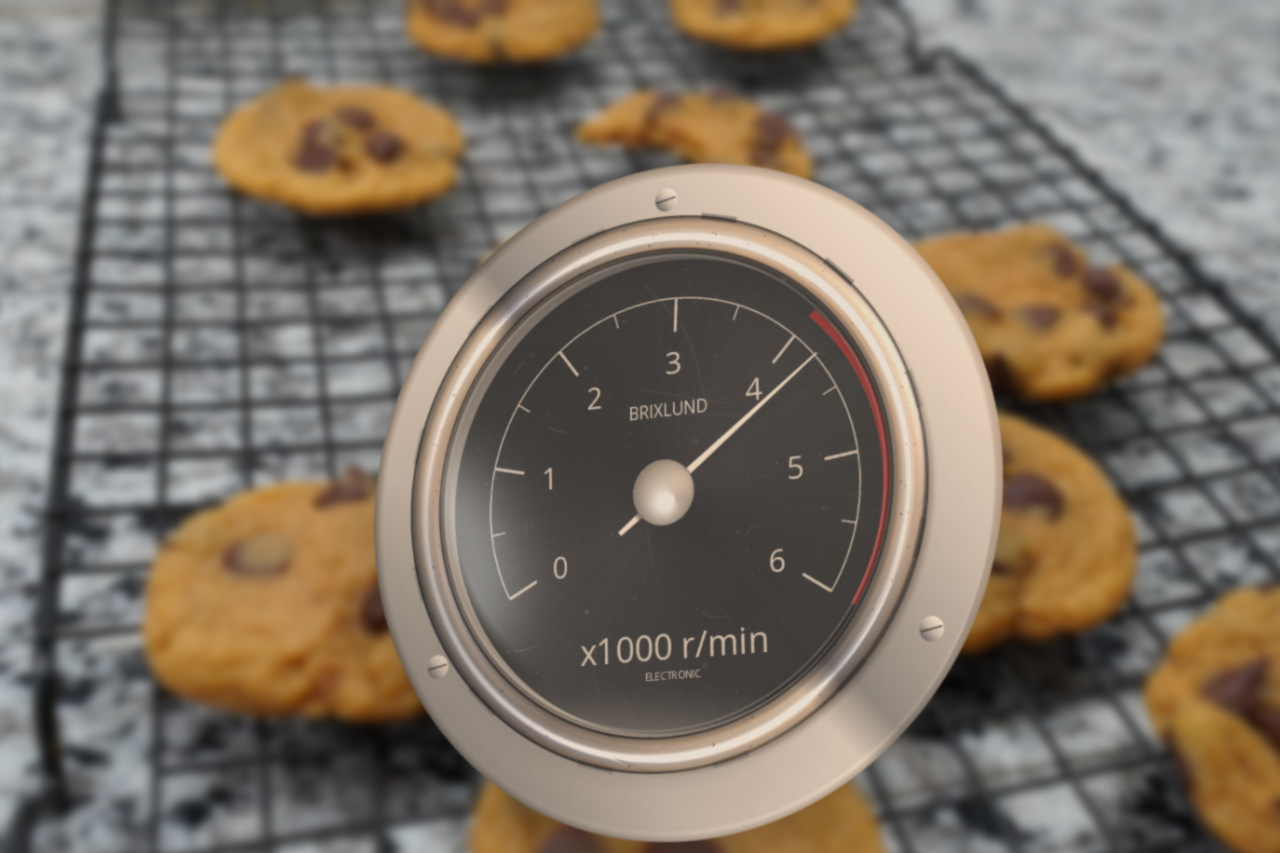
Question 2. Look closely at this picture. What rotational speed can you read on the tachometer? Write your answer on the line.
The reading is 4250 rpm
